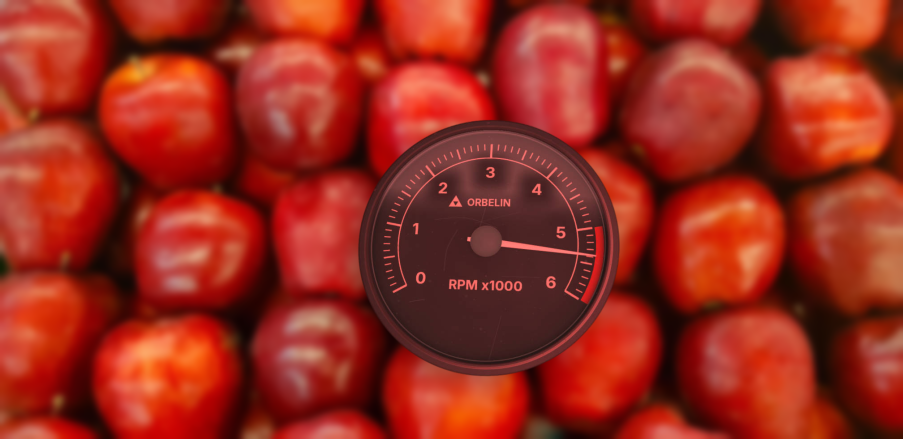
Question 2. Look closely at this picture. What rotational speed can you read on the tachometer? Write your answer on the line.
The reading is 5400 rpm
